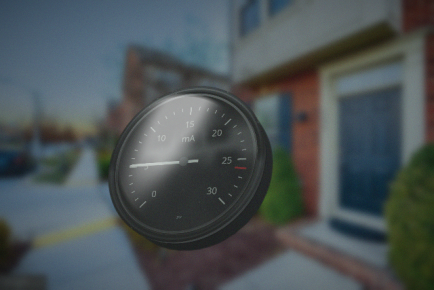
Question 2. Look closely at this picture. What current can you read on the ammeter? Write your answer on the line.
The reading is 5 mA
